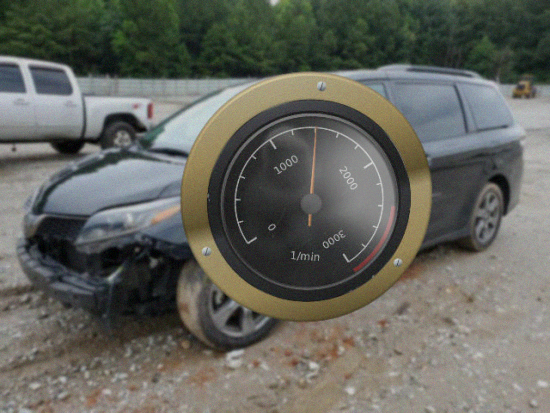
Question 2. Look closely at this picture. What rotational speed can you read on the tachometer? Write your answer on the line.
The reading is 1400 rpm
